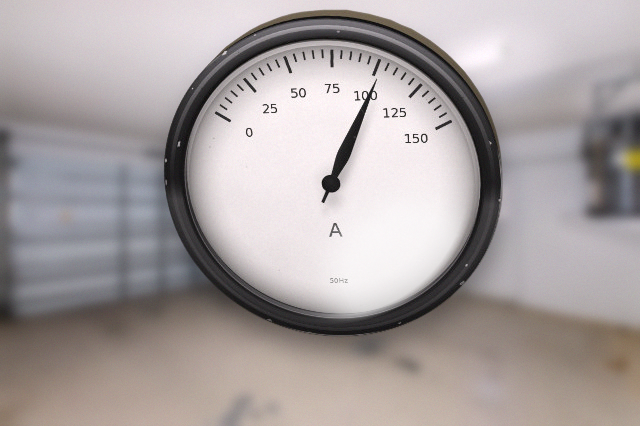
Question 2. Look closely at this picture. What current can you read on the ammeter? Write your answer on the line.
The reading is 102.5 A
